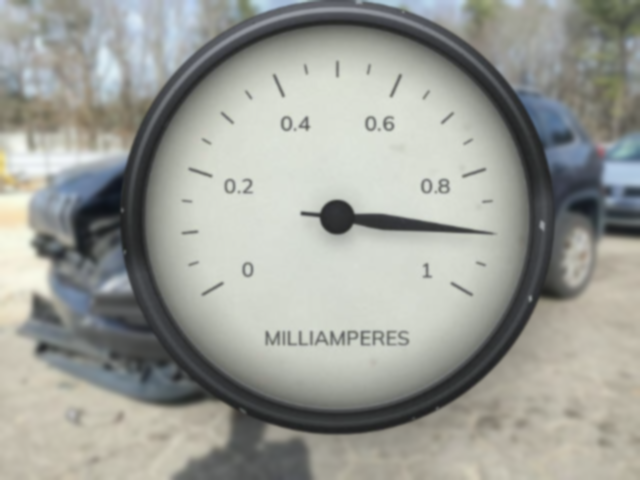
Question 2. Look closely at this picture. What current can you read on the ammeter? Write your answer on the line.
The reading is 0.9 mA
